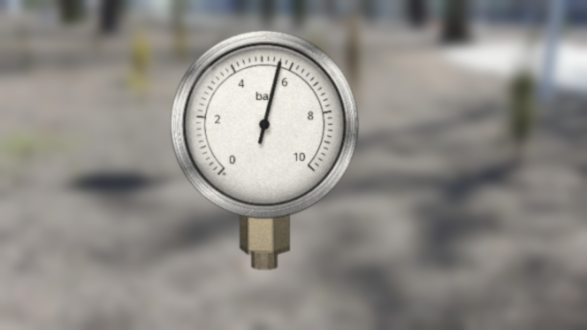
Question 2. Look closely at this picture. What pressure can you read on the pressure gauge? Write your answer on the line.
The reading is 5.6 bar
